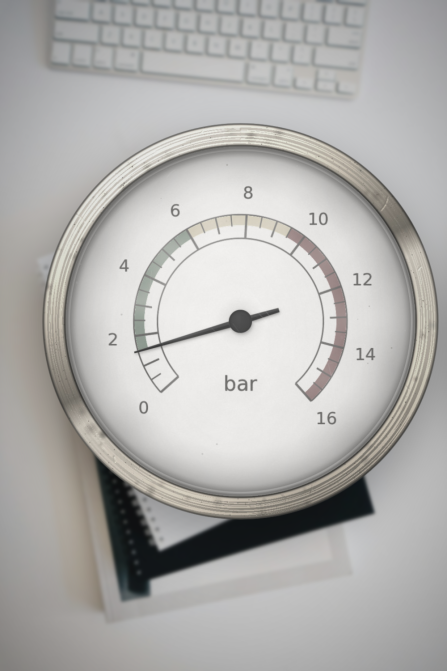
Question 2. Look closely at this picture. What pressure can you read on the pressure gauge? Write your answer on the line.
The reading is 1.5 bar
